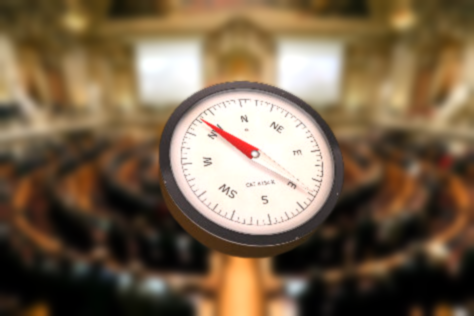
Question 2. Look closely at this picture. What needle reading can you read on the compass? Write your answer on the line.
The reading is 315 °
